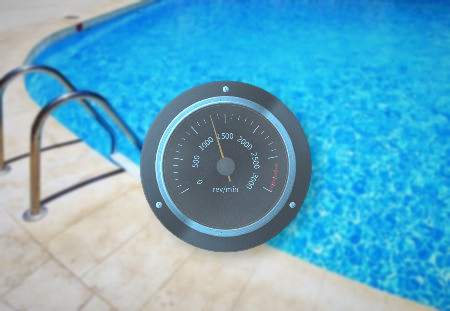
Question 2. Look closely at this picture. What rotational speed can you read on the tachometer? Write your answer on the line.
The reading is 1300 rpm
